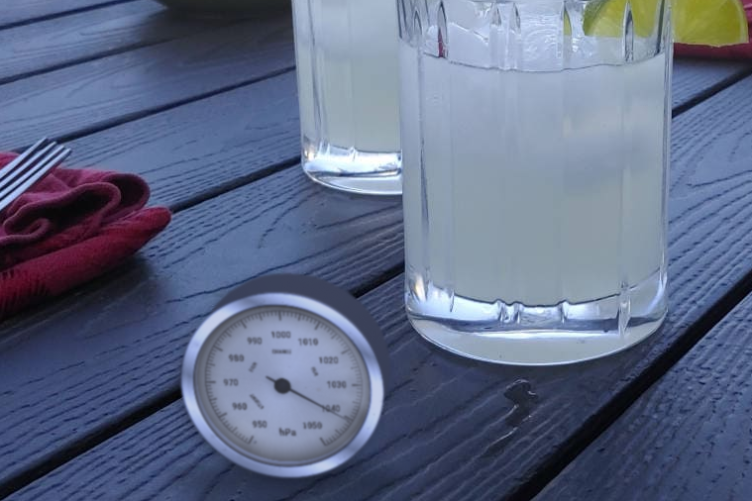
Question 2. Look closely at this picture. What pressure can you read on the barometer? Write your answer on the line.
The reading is 1040 hPa
